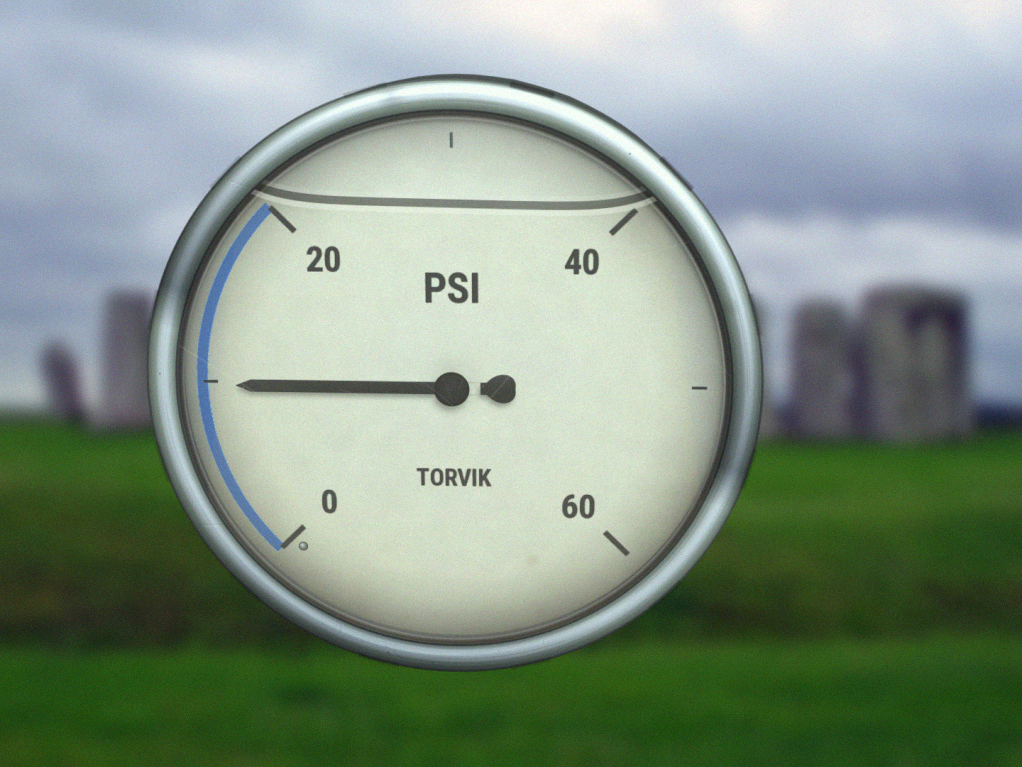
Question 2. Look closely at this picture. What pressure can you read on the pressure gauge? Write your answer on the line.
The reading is 10 psi
